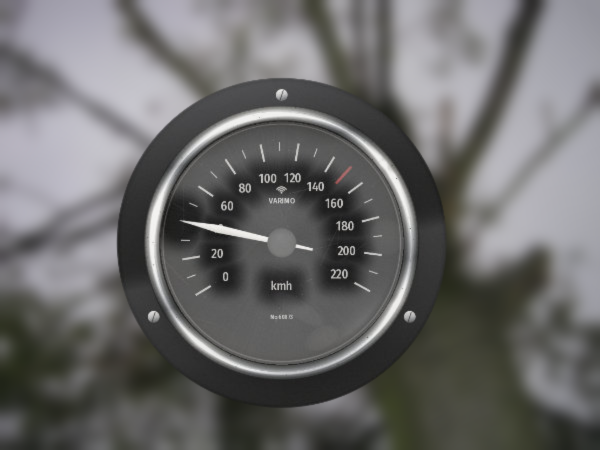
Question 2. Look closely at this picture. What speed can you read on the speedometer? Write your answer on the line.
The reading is 40 km/h
